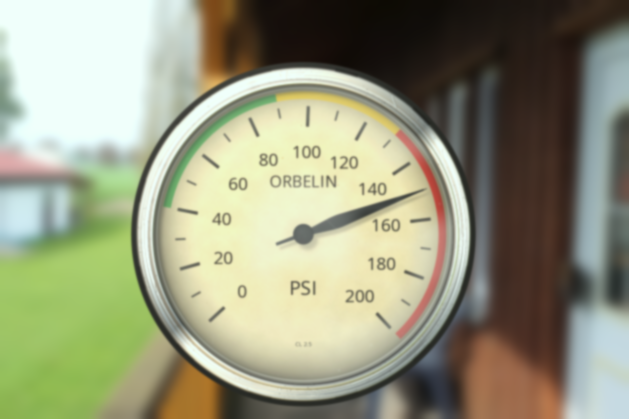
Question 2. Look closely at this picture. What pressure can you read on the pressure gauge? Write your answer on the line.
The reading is 150 psi
